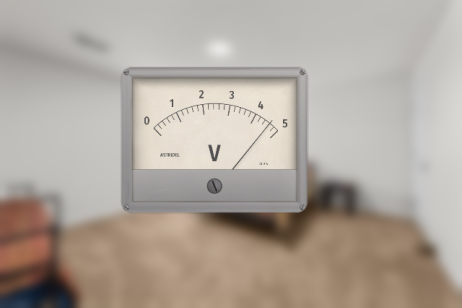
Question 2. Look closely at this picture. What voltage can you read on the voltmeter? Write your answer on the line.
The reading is 4.6 V
